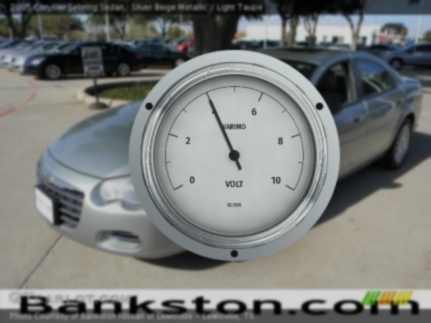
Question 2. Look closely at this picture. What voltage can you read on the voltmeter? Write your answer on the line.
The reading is 4 V
